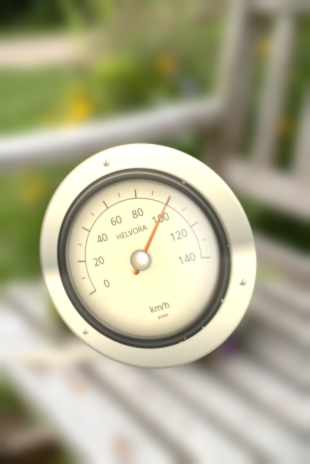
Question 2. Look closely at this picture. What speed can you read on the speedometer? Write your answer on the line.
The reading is 100 km/h
